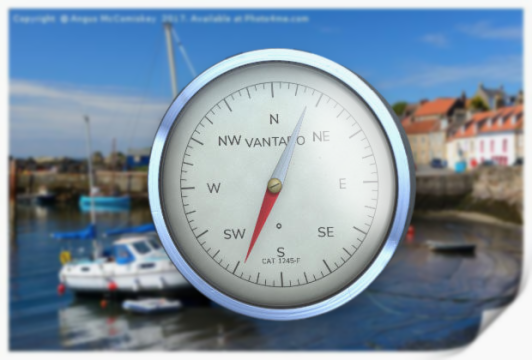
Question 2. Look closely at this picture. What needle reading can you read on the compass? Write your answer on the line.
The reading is 205 °
